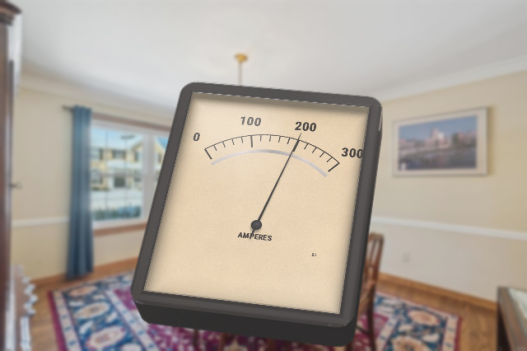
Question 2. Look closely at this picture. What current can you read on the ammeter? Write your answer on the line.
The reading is 200 A
